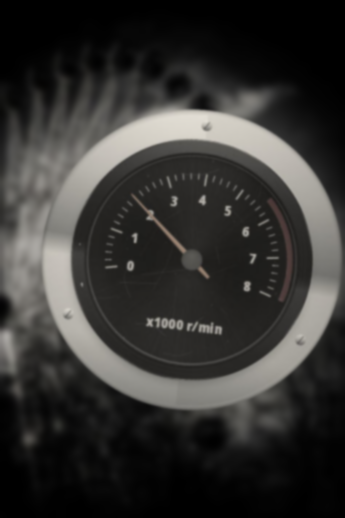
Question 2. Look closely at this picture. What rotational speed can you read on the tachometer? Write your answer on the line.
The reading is 2000 rpm
